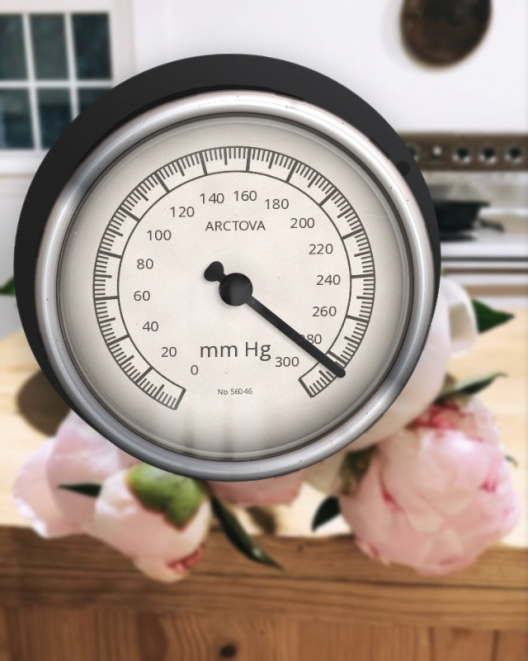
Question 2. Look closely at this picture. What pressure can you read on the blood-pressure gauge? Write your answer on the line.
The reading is 284 mmHg
